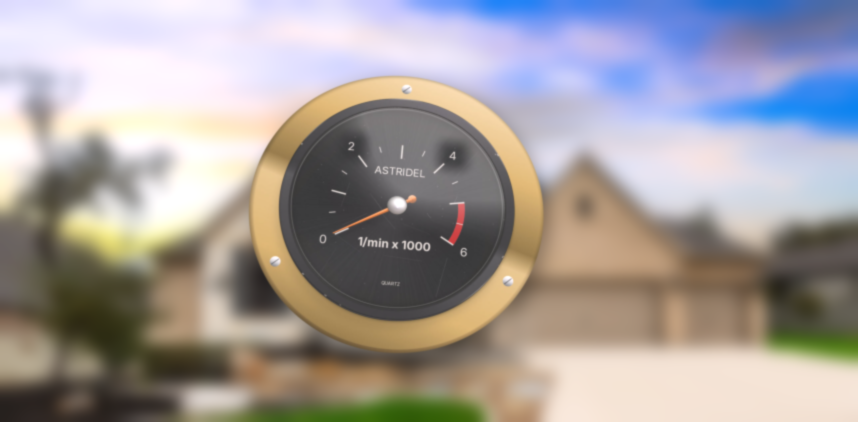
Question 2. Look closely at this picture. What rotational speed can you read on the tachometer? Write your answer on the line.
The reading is 0 rpm
